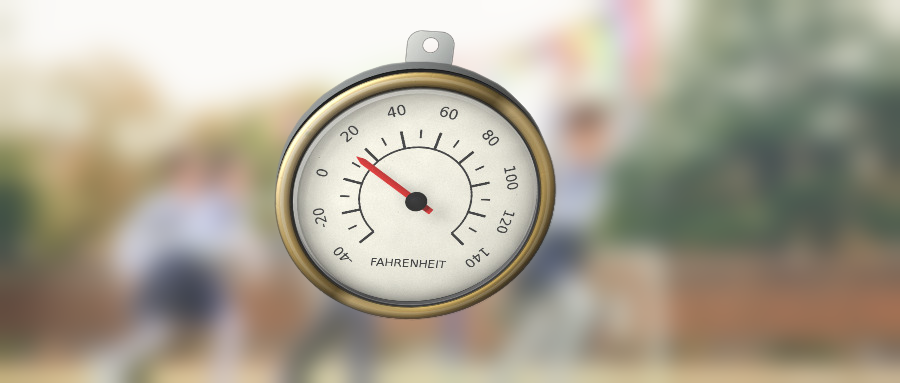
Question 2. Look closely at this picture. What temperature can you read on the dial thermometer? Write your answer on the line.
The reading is 15 °F
